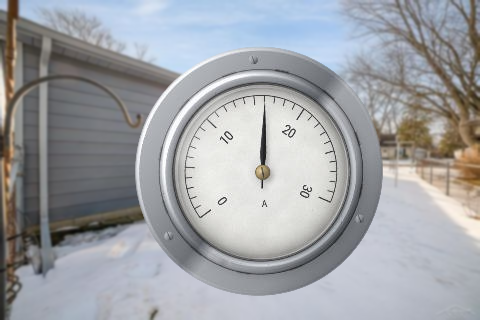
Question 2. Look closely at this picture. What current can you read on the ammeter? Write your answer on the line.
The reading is 16 A
